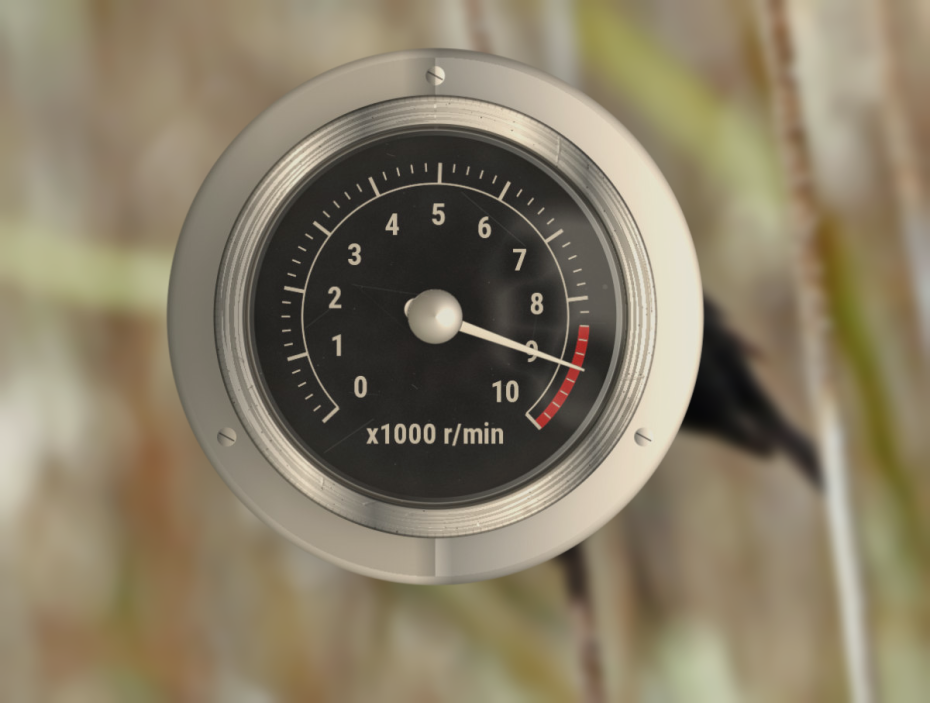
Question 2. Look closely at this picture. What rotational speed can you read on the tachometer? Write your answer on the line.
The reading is 9000 rpm
